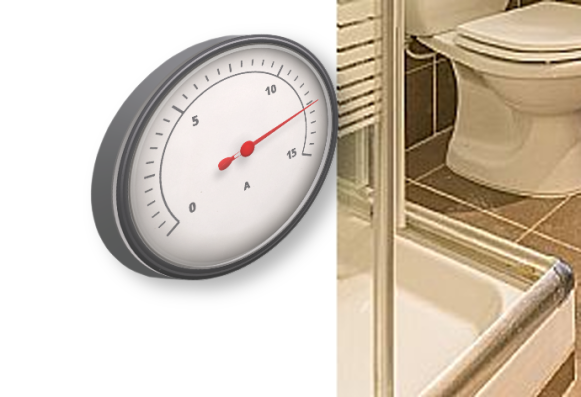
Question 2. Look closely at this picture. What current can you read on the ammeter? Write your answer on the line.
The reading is 12.5 A
